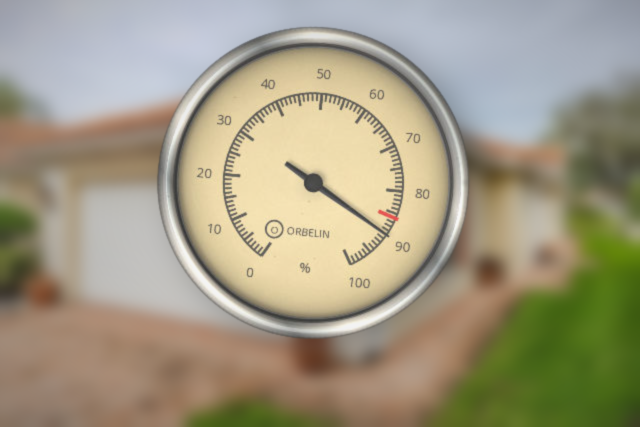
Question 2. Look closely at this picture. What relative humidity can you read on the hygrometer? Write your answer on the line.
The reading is 90 %
